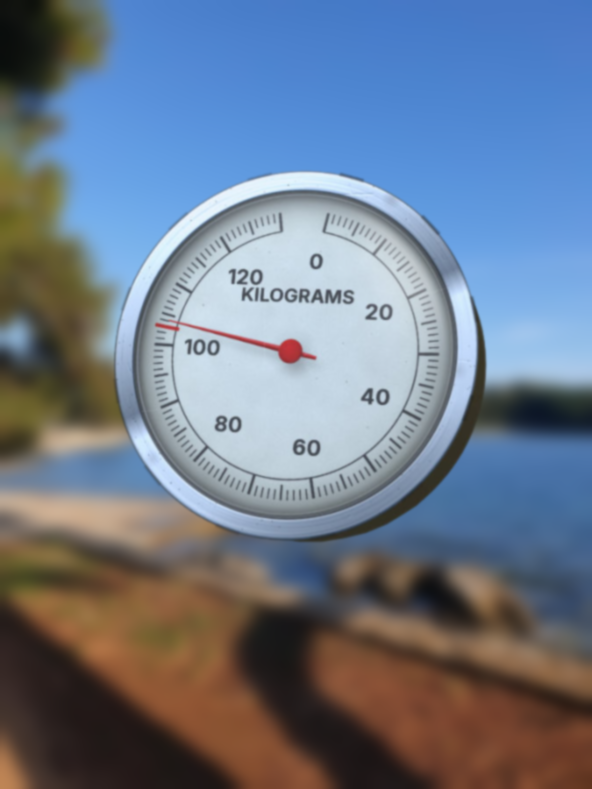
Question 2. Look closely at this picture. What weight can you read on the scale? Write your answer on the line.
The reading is 104 kg
